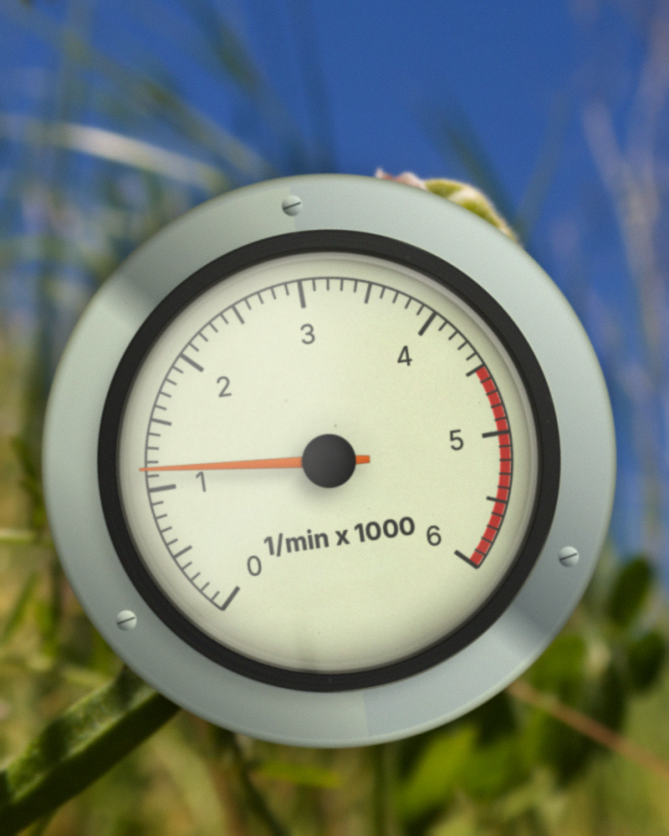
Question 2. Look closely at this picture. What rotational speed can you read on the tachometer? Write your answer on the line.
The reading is 1150 rpm
